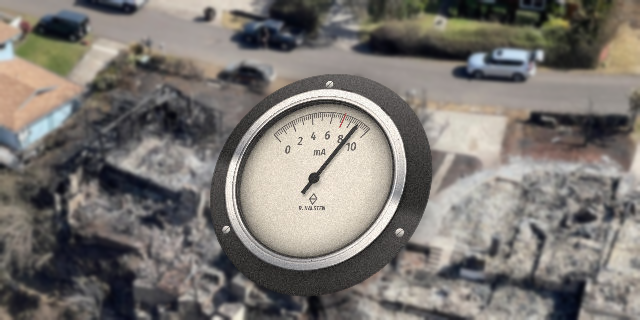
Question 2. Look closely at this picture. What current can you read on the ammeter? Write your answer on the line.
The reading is 9 mA
